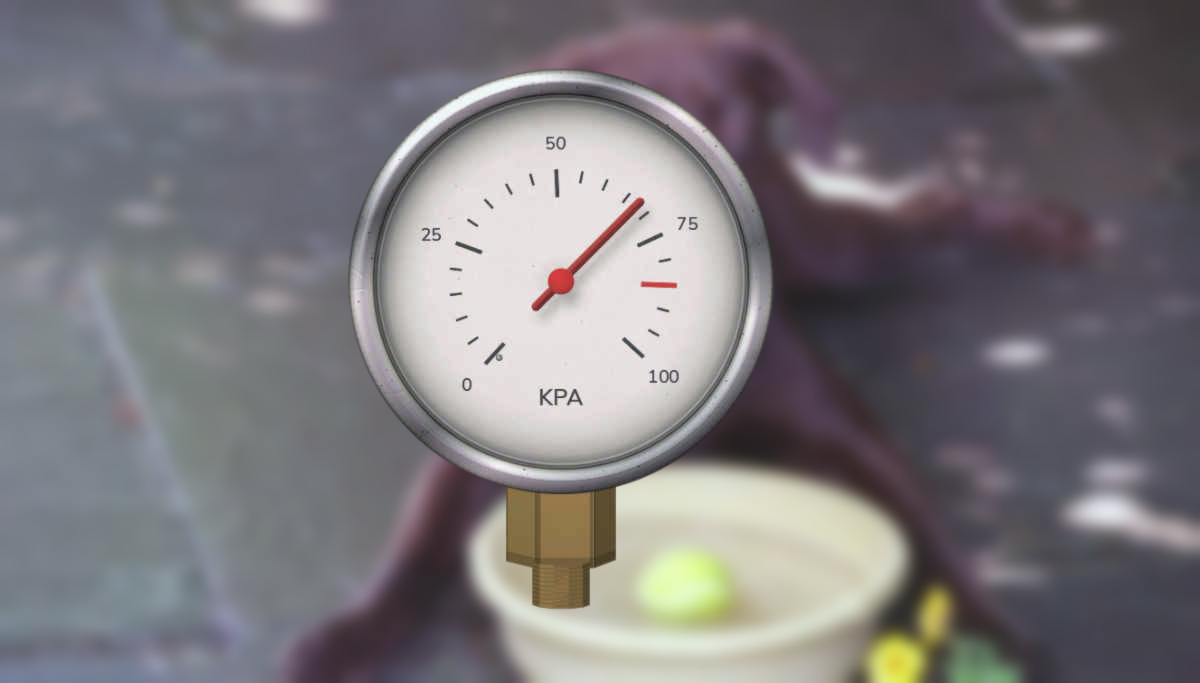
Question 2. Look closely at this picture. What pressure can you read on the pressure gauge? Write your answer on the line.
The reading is 67.5 kPa
